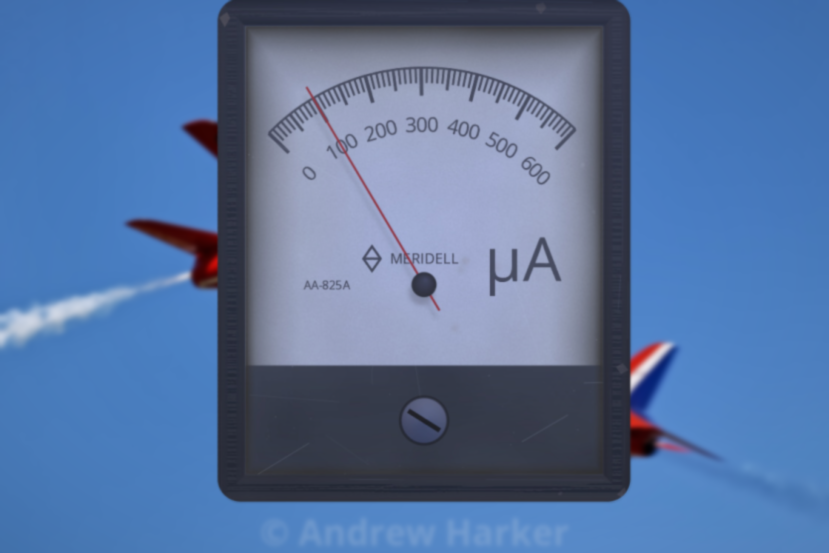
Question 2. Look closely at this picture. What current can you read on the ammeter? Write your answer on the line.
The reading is 100 µA
